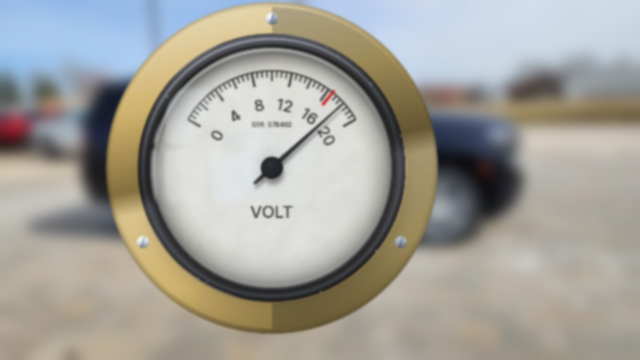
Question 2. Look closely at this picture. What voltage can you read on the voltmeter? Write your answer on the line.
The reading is 18 V
